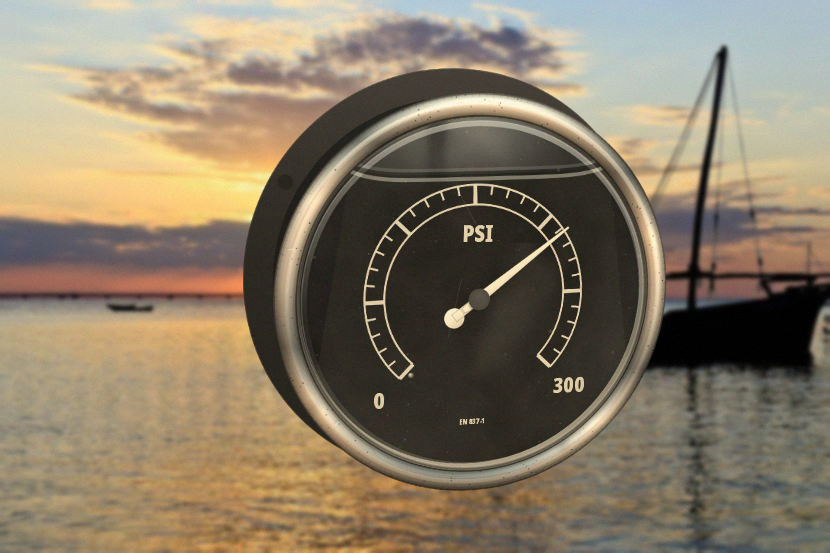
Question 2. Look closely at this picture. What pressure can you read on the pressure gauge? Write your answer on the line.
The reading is 210 psi
